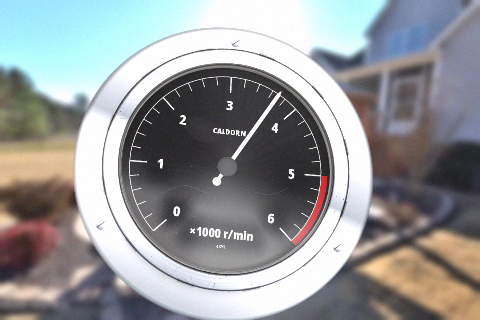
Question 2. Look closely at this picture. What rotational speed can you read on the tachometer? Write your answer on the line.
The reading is 3700 rpm
